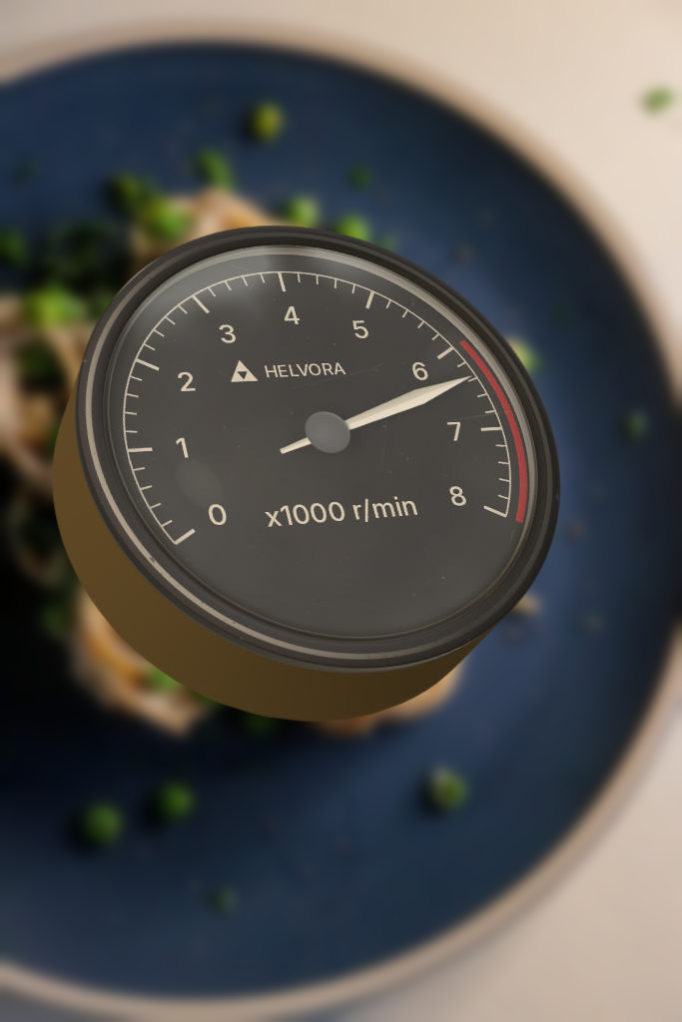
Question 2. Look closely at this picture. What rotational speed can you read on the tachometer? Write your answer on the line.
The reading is 6400 rpm
